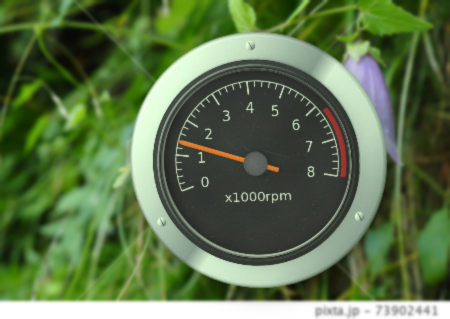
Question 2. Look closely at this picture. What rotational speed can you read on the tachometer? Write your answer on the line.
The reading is 1400 rpm
